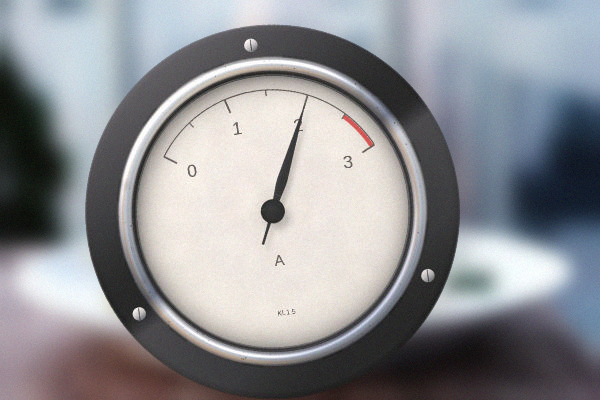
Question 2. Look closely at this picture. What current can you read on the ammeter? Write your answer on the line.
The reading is 2 A
